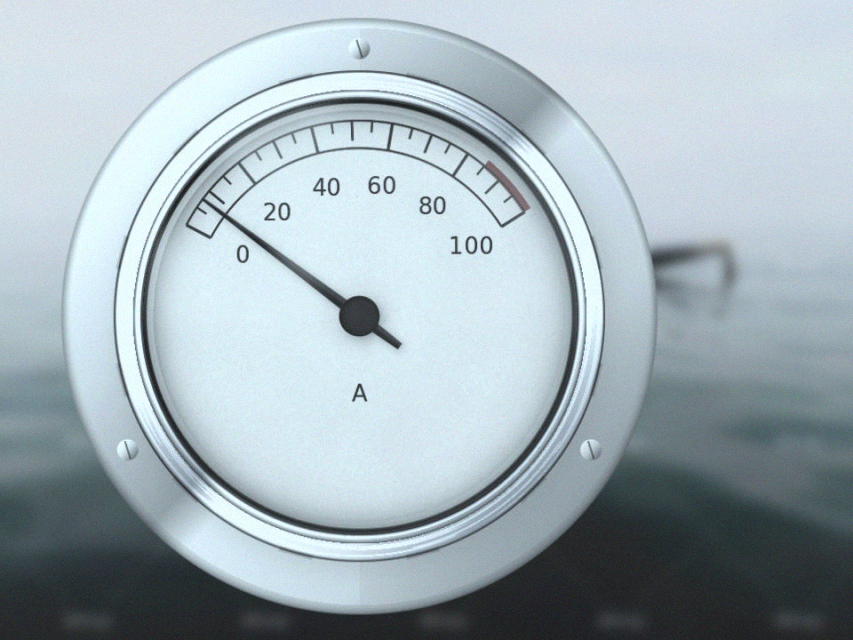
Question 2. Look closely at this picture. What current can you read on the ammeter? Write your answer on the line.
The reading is 7.5 A
